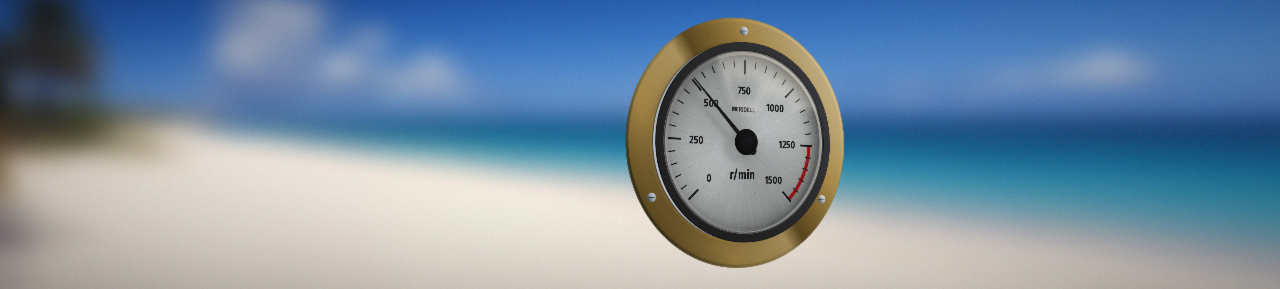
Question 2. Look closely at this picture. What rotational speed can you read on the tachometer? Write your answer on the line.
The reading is 500 rpm
